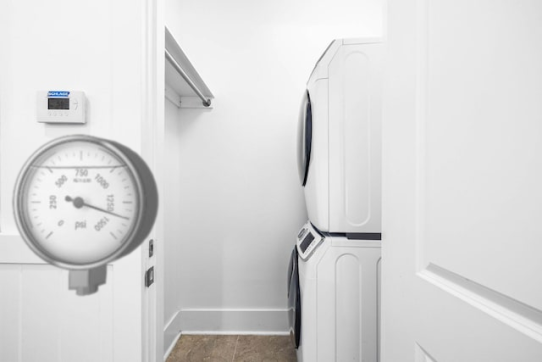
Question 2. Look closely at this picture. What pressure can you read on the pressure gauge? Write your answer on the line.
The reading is 1350 psi
